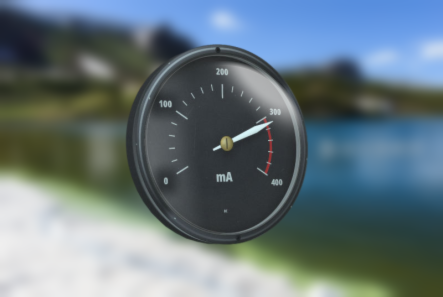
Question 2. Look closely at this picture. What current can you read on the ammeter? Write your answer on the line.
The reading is 310 mA
